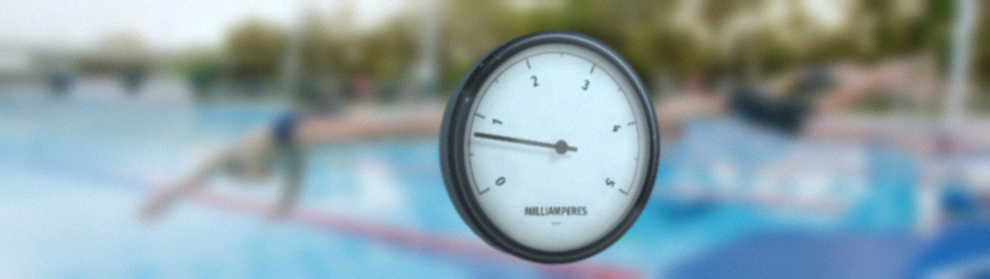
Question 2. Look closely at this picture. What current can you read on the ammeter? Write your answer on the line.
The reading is 0.75 mA
